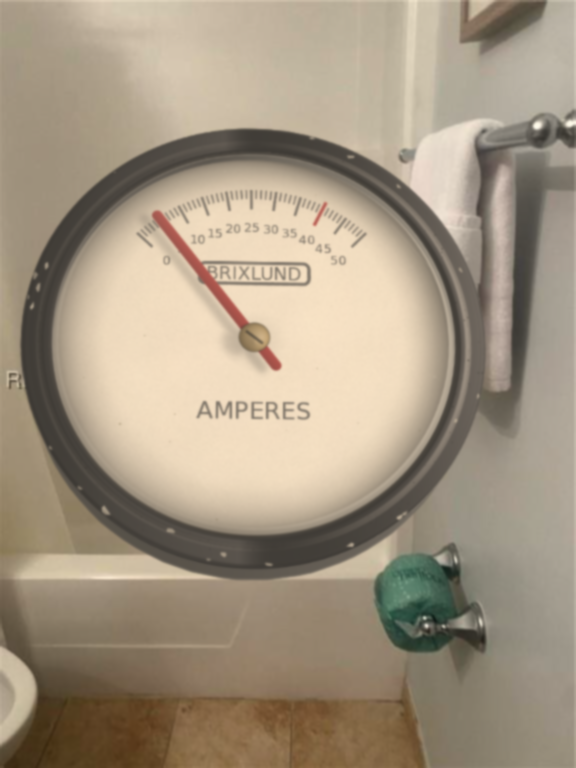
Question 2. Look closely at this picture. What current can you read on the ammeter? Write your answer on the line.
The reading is 5 A
